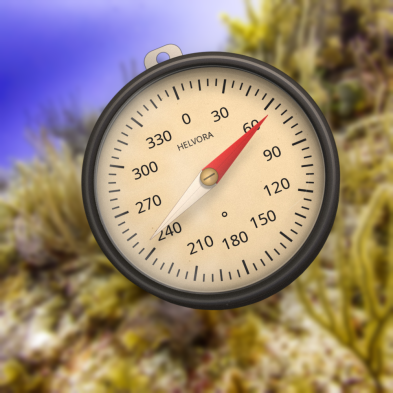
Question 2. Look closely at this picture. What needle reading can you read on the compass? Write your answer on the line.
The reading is 65 °
